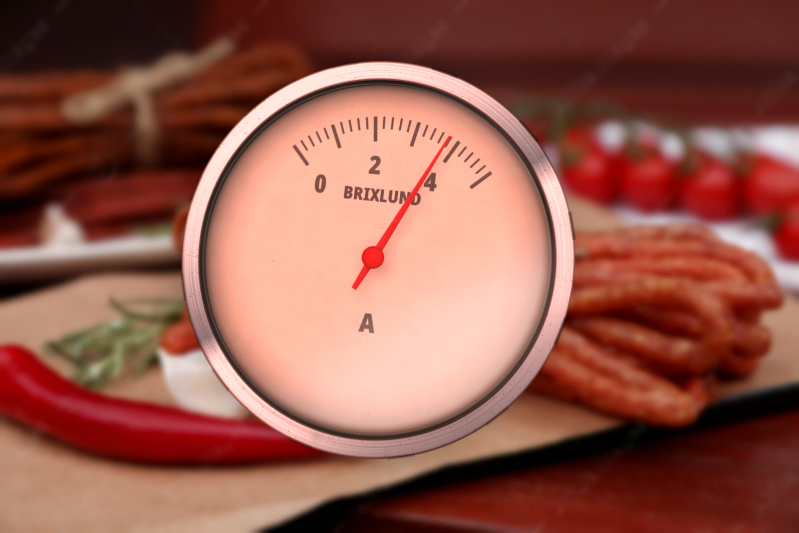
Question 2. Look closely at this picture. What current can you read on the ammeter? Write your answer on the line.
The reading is 3.8 A
